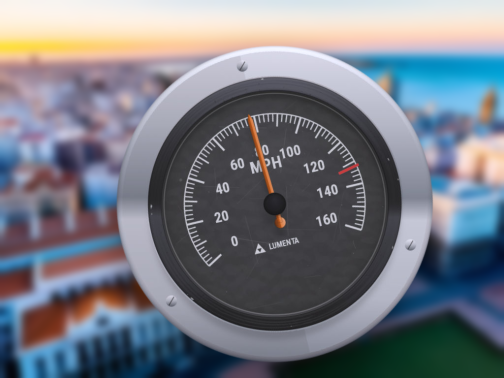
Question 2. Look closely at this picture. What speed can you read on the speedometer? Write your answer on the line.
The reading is 78 mph
